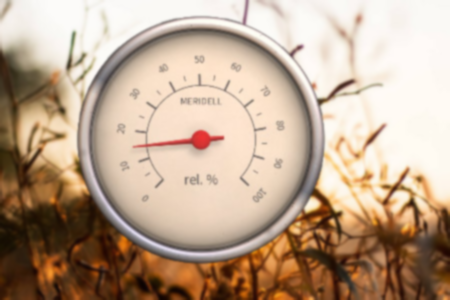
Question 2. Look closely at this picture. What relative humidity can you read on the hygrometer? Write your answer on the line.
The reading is 15 %
